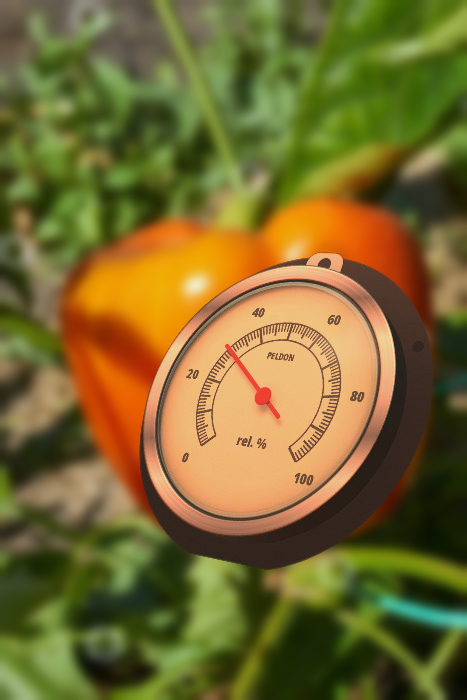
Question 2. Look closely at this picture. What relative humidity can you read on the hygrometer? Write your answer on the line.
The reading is 30 %
